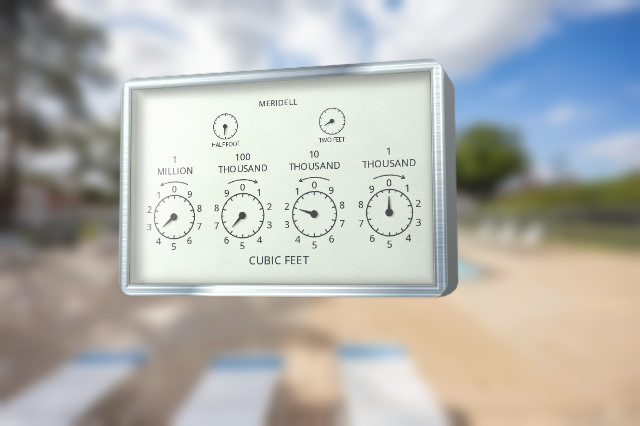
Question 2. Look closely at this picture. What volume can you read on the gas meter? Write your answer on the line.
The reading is 362000 ft³
